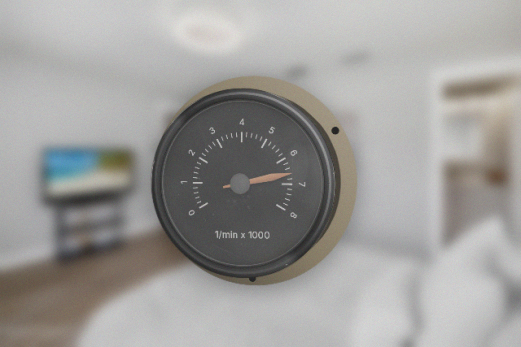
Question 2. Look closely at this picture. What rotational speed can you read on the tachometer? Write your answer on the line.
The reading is 6600 rpm
